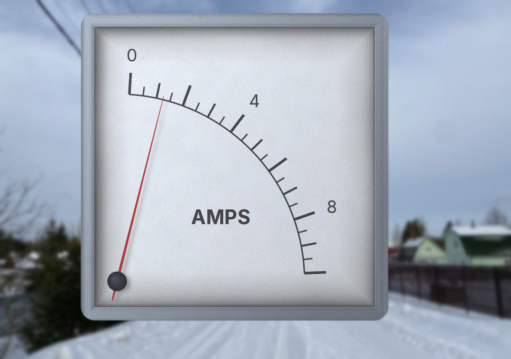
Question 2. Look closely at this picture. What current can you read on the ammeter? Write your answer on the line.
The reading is 1.25 A
